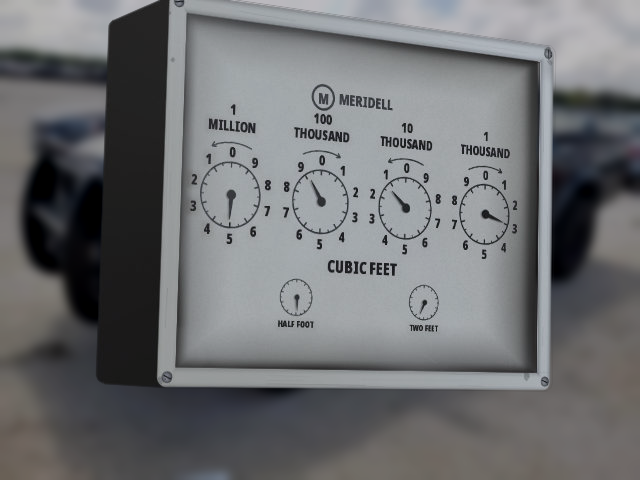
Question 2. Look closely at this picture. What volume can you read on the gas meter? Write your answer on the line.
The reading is 491300 ft³
